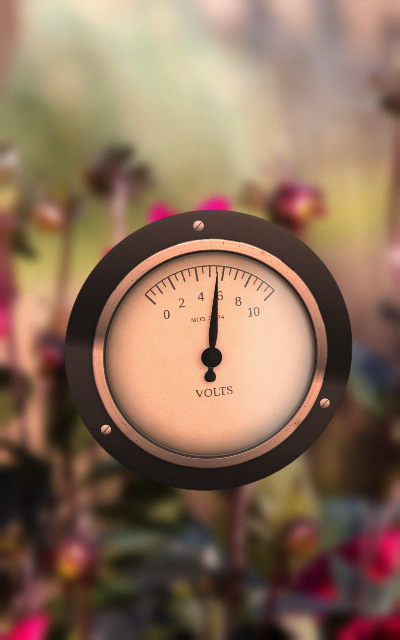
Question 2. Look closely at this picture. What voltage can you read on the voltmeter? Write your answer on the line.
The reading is 5.5 V
